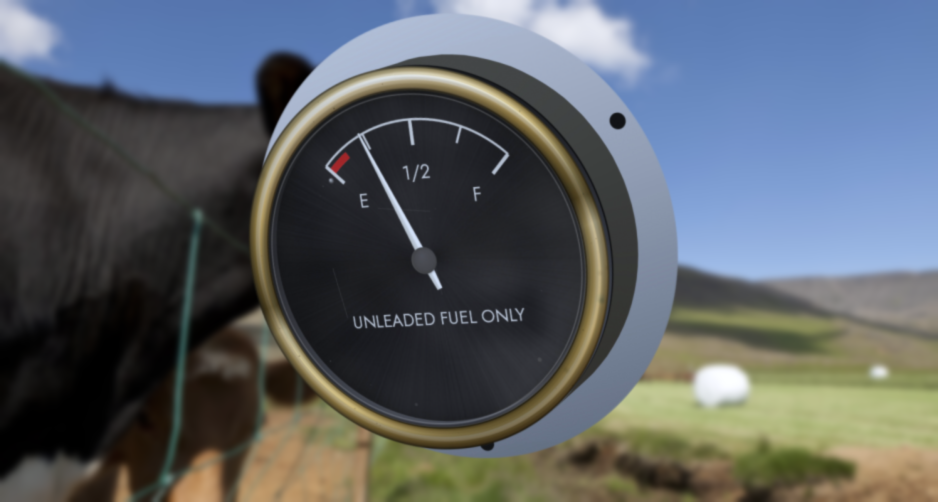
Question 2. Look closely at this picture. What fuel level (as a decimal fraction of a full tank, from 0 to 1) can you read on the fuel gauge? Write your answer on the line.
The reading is 0.25
